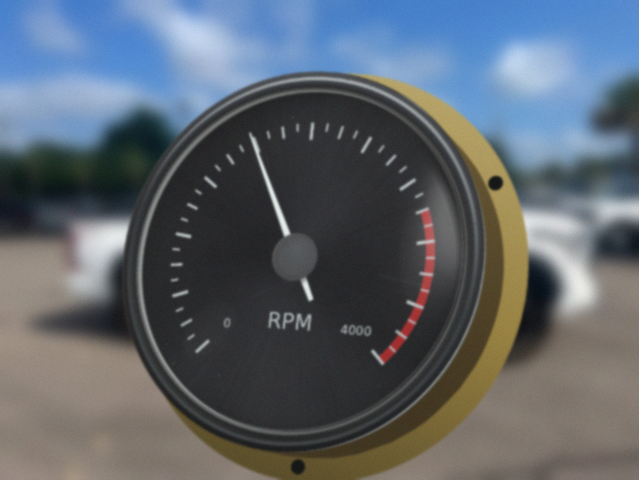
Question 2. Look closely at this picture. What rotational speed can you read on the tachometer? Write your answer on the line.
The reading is 1600 rpm
